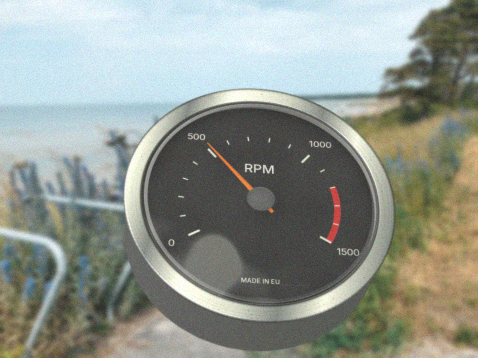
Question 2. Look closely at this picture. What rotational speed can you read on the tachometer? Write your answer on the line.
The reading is 500 rpm
